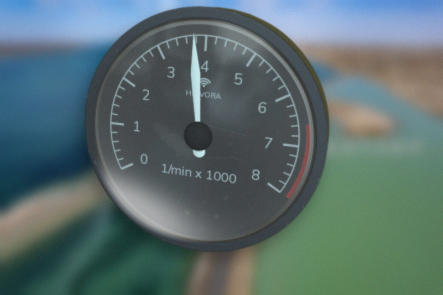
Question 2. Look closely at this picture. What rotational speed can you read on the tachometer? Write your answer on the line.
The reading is 3800 rpm
